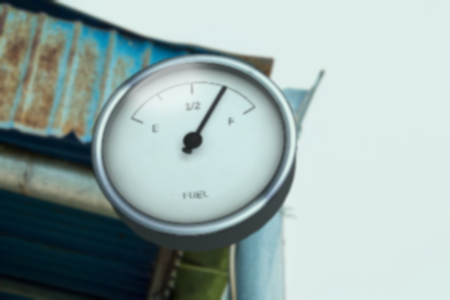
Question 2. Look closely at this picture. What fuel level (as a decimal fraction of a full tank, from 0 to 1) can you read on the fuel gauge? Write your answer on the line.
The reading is 0.75
